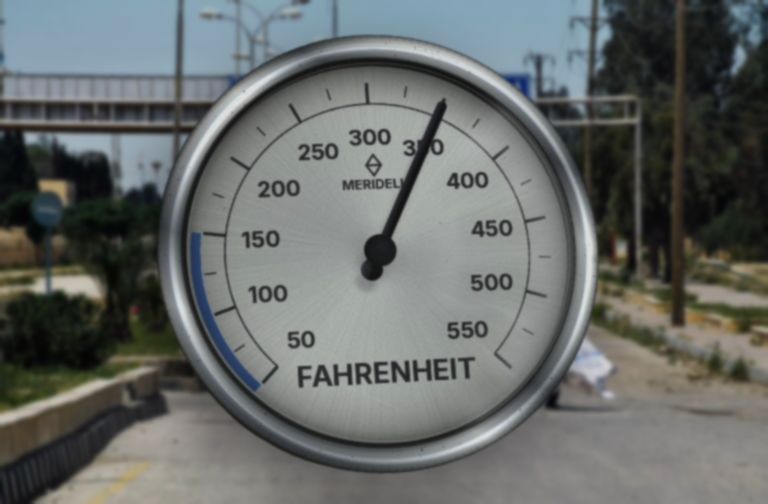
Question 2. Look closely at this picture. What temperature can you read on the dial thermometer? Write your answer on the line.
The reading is 350 °F
